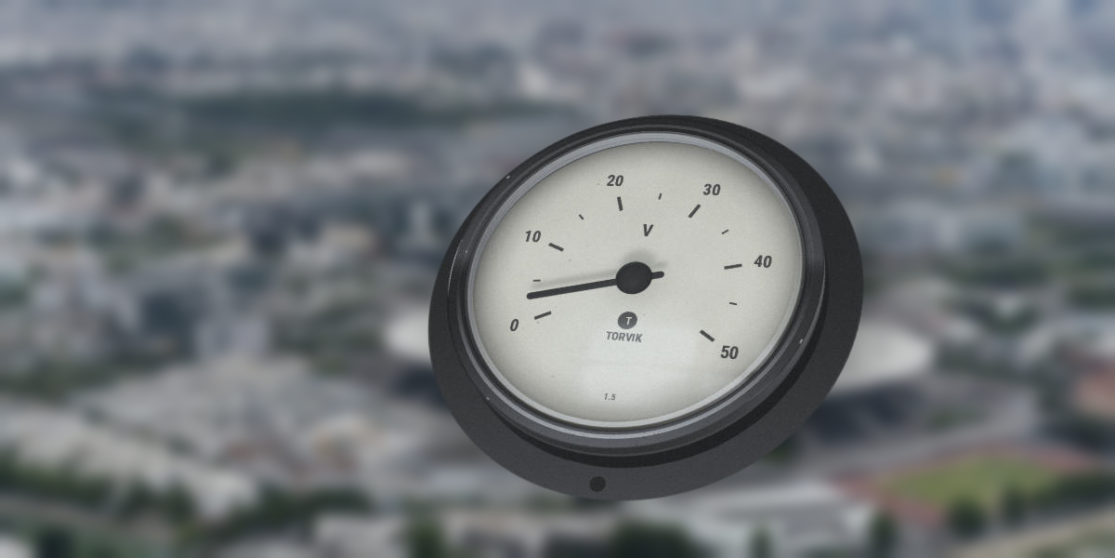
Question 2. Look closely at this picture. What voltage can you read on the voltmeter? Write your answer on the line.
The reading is 2.5 V
